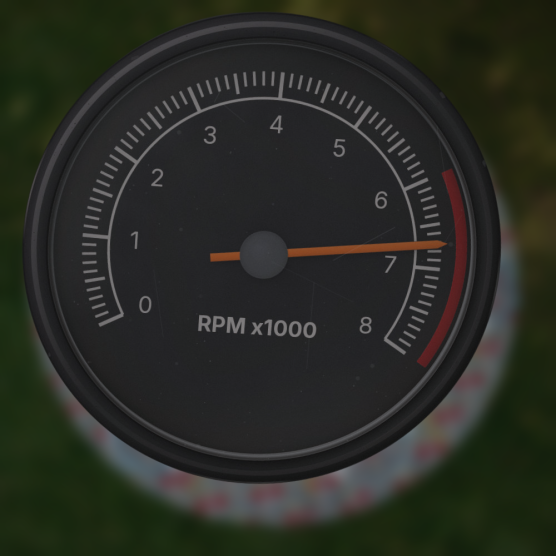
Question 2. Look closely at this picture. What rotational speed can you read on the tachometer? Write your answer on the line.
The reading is 6700 rpm
